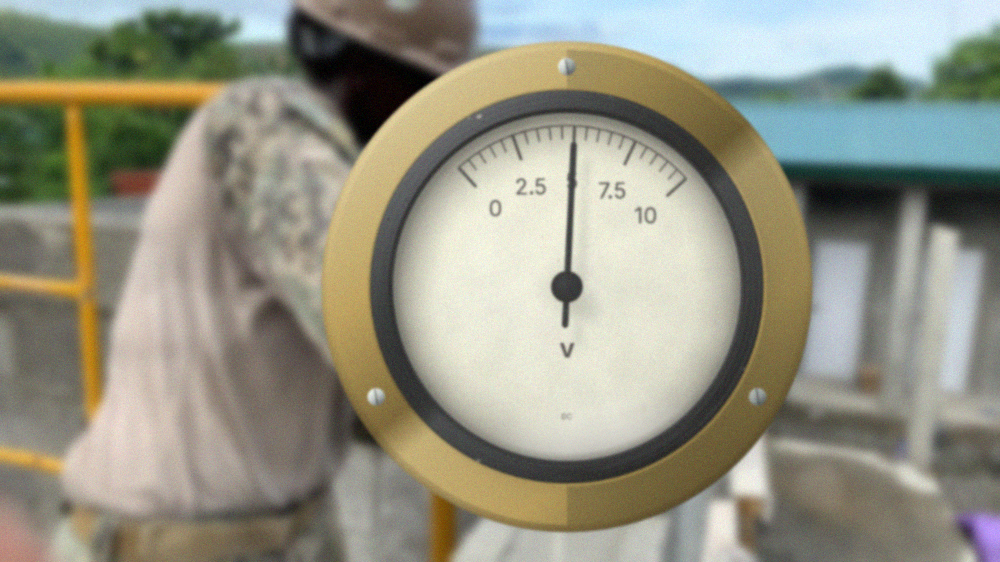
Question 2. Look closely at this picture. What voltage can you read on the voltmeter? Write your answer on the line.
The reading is 5 V
